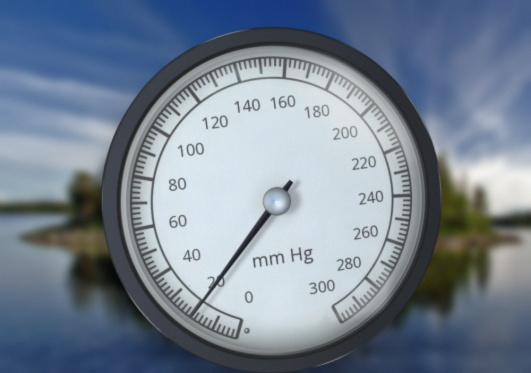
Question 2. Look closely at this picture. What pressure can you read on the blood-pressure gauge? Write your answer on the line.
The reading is 20 mmHg
